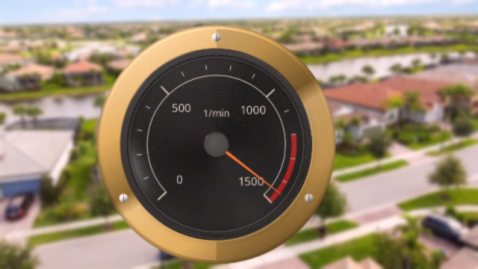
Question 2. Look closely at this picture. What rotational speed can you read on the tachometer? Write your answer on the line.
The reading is 1450 rpm
